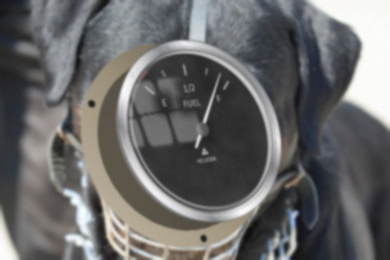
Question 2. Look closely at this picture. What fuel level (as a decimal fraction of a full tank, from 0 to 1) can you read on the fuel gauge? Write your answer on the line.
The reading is 0.875
